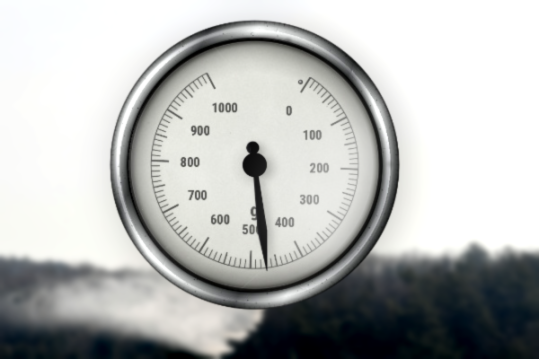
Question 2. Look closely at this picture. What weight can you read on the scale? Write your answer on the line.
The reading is 470 g
